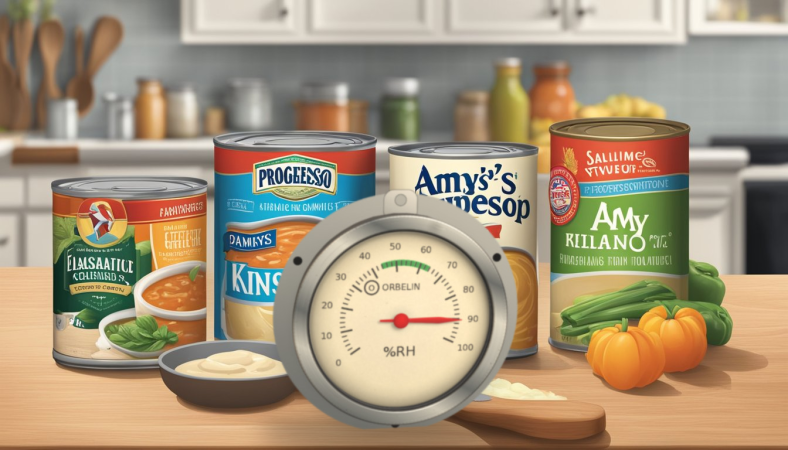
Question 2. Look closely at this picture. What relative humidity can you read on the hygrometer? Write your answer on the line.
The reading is 90 %
